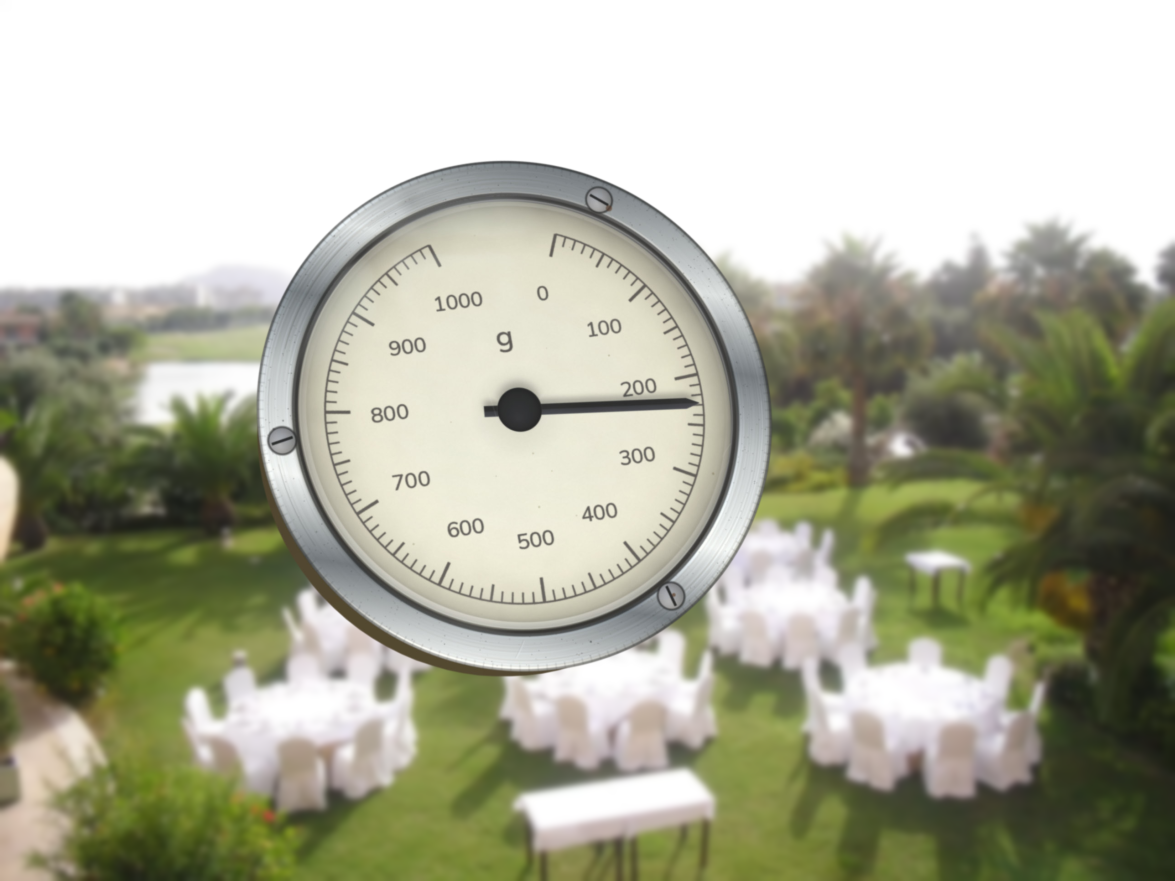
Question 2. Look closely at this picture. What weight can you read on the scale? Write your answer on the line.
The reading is 230 g
